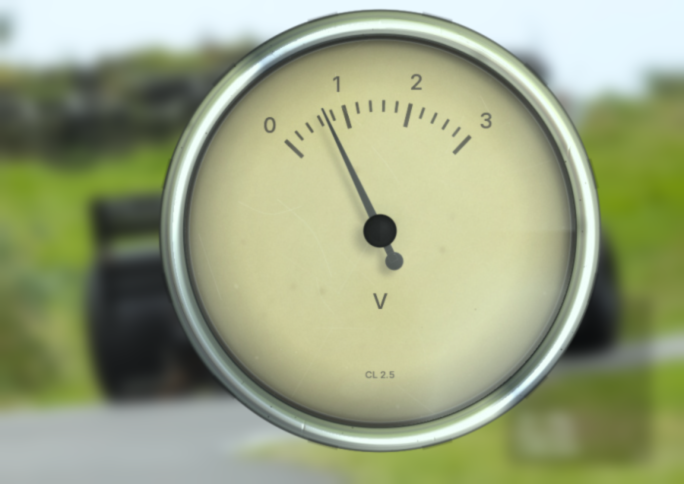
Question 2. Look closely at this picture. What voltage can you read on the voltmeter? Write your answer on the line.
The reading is 0.7 V
